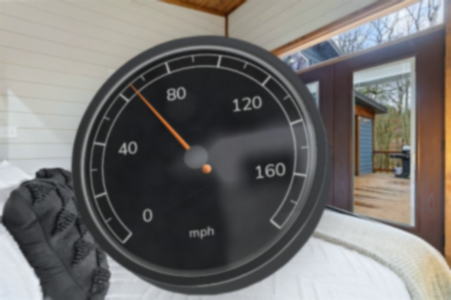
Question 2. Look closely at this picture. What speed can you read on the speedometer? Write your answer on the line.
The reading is 65 mph
